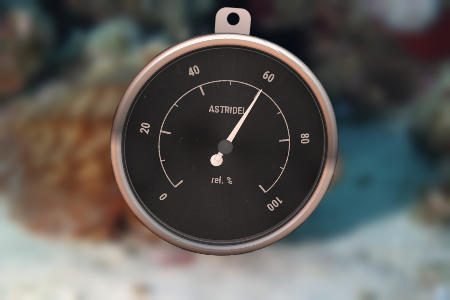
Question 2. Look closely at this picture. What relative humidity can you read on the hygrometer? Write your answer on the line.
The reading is 60 %
